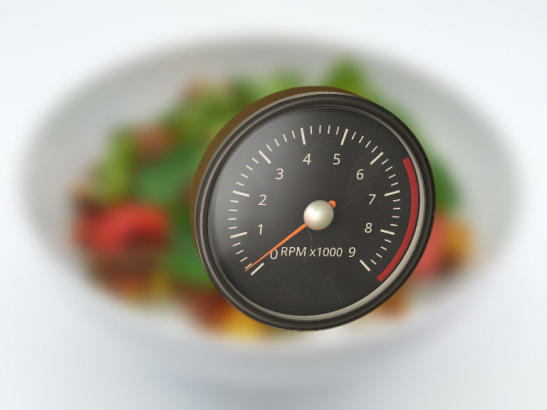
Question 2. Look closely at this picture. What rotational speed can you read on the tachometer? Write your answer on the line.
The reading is 200 rpm
